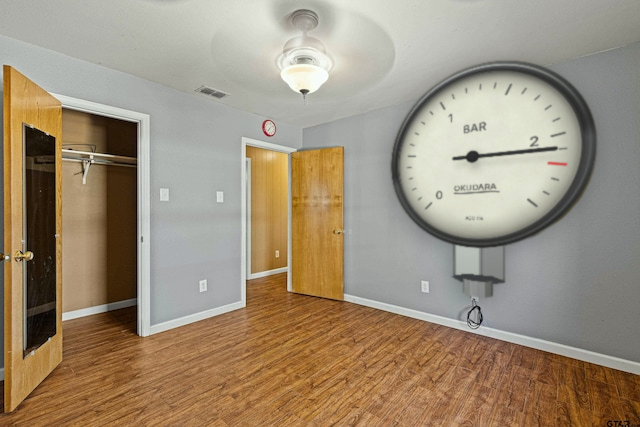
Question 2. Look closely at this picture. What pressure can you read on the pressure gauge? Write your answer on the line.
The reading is 2.1 bar
